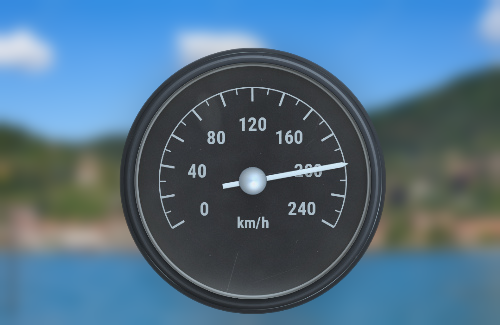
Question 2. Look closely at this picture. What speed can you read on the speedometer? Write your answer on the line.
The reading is 200 km/h
